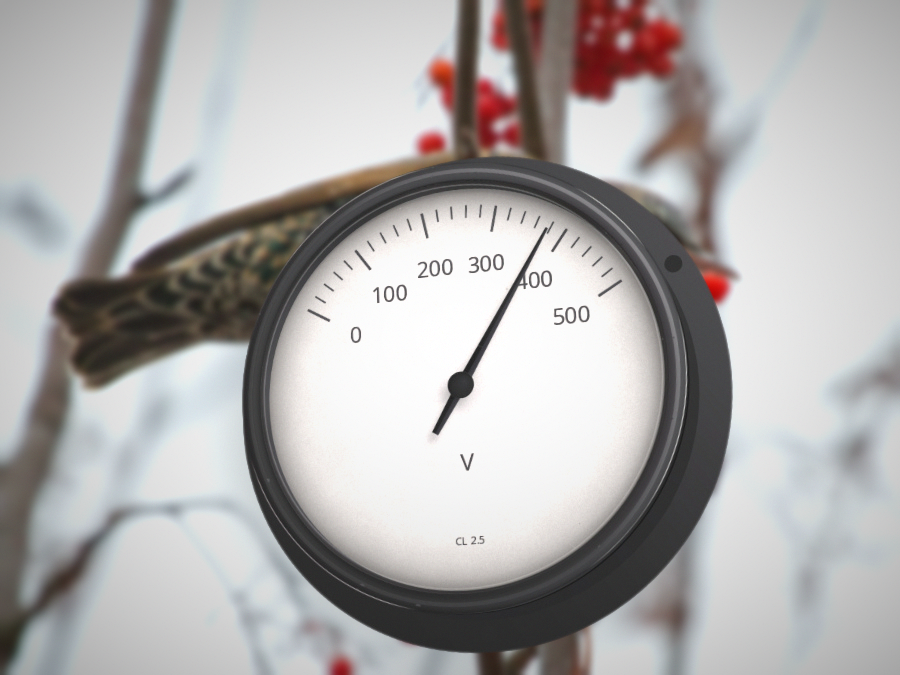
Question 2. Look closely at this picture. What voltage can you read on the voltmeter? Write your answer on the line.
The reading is 380 V
